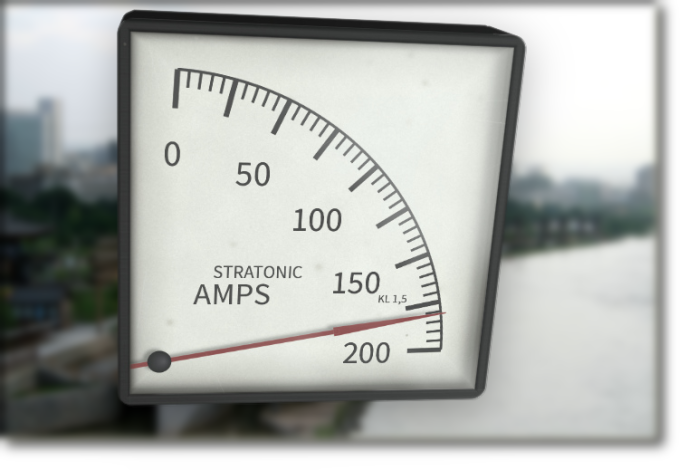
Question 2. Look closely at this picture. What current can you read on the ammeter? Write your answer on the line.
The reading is 180 A
